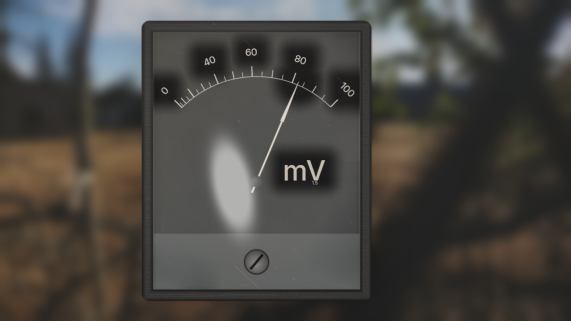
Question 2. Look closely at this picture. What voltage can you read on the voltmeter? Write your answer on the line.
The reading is 82.5 mV
